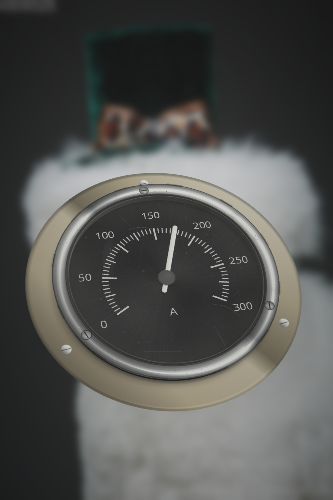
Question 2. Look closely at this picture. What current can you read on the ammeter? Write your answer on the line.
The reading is 175 A
